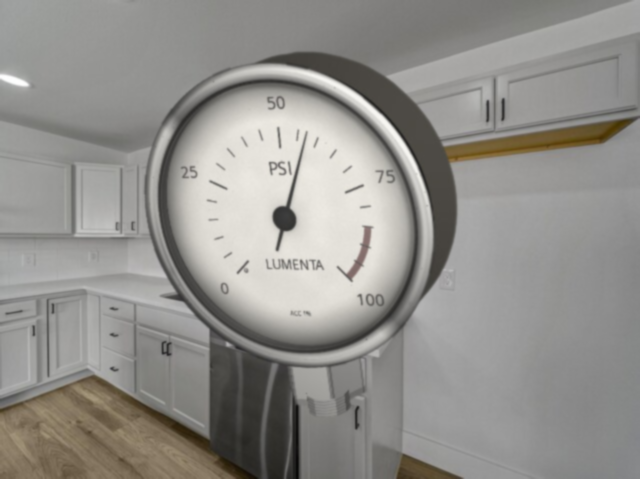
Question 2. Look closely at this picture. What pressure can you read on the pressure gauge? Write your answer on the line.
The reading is 57.5 psi
